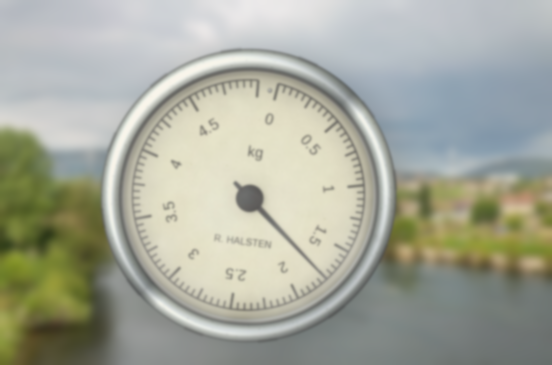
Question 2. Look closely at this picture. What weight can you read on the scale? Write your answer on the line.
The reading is 1.75 kg
